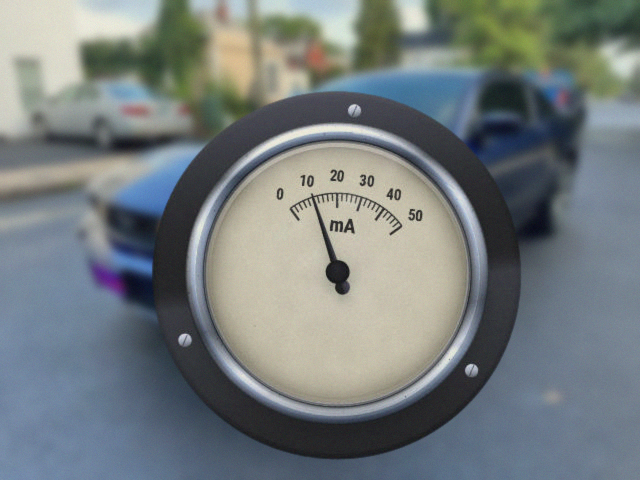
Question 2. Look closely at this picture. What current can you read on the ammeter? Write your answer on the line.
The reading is 10 mA
